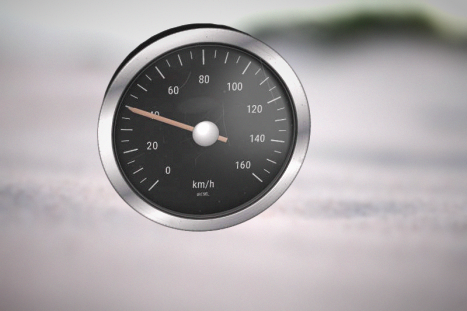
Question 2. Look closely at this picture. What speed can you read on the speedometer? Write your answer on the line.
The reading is 40 km/h
